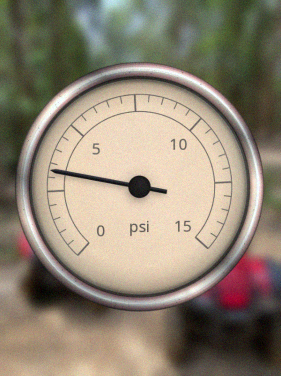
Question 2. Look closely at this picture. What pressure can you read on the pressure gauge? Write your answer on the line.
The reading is 3.25 psi
